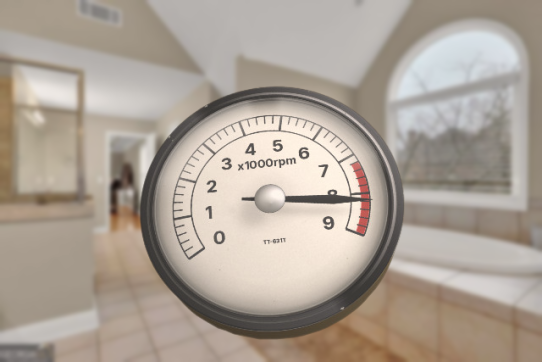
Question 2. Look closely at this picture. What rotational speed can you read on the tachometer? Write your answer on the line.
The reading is 8200 rpm
